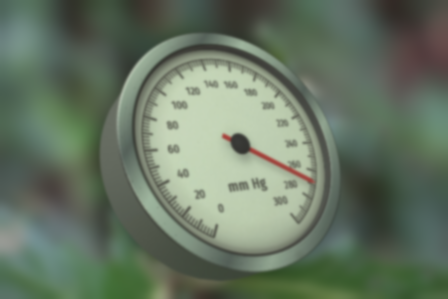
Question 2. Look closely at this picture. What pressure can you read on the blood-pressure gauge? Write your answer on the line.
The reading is 270 mmHg
